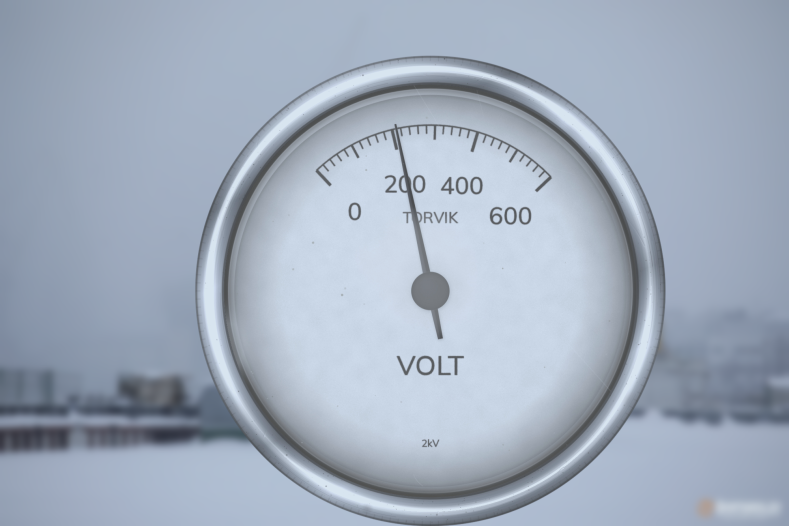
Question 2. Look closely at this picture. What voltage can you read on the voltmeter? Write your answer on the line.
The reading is 210 V
